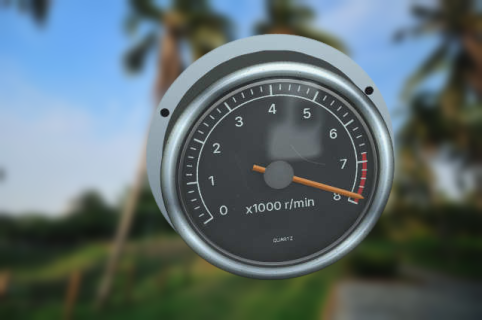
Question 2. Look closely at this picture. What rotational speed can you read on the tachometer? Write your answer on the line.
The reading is 7800 rpm
